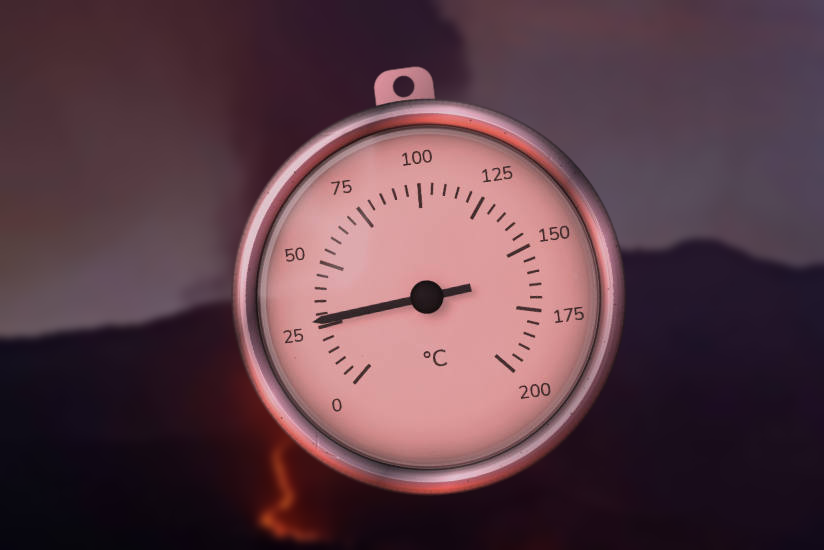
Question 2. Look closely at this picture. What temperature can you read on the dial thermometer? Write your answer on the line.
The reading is 27.5 °C
